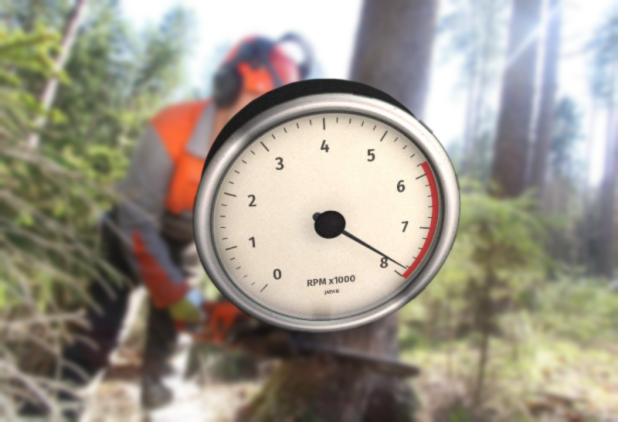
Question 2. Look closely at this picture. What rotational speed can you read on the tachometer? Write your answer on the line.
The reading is 7800 rpm
